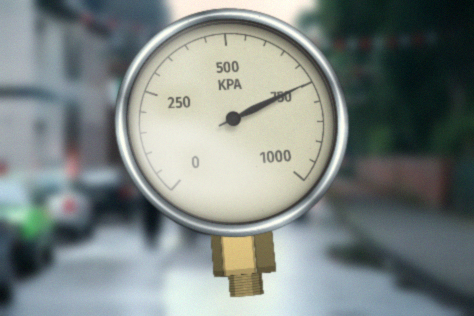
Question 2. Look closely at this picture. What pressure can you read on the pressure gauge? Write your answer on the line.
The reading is 750 kPa
